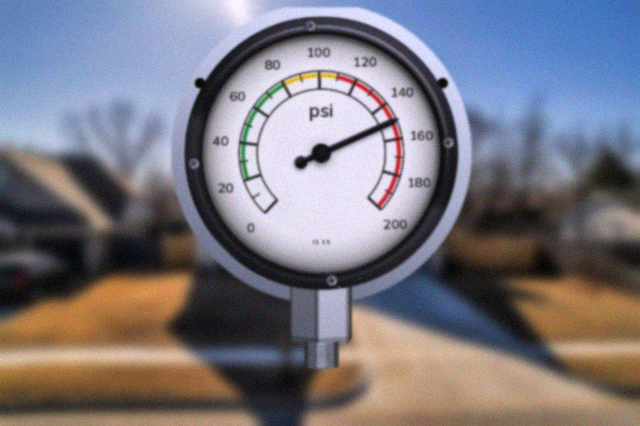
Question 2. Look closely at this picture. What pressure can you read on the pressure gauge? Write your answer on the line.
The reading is 150 psi
